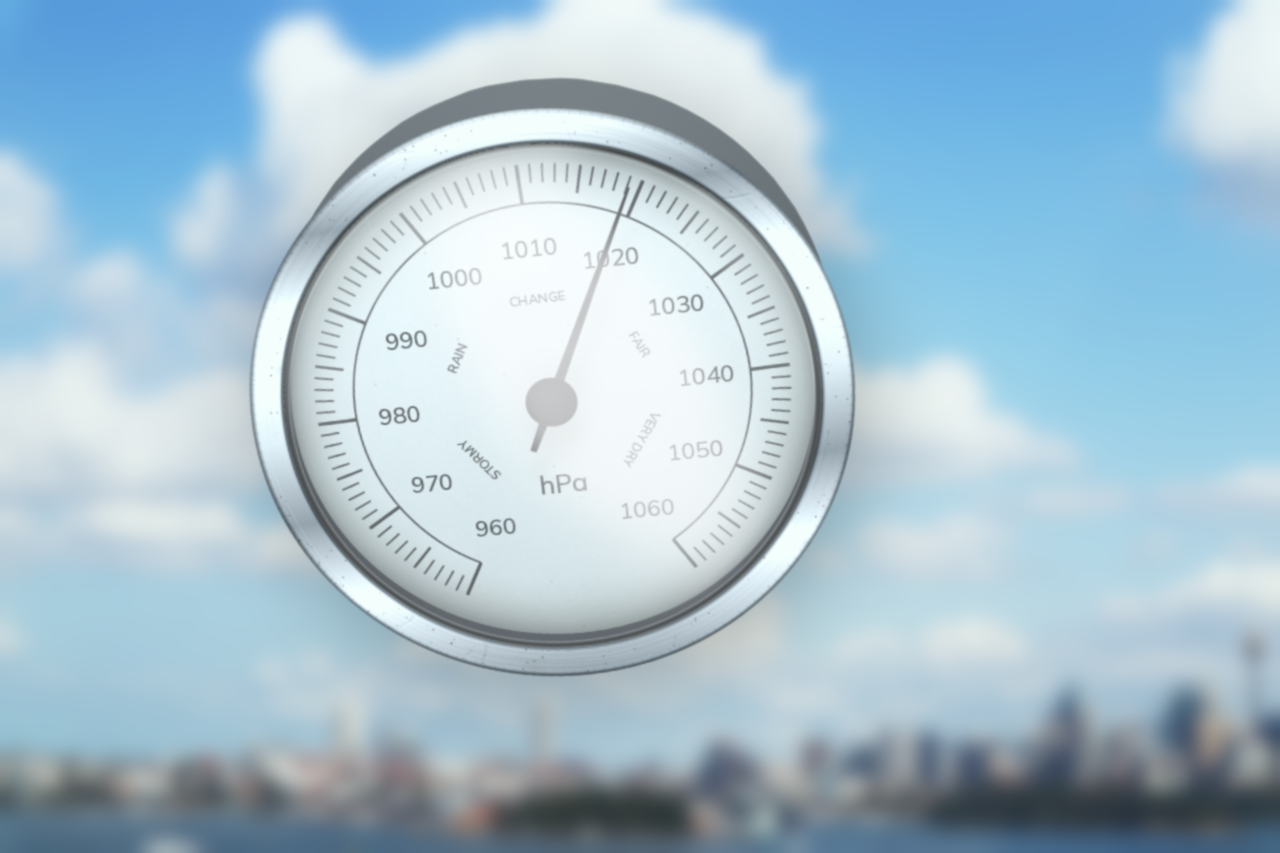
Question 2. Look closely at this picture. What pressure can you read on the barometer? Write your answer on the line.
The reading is 1019 hPa
